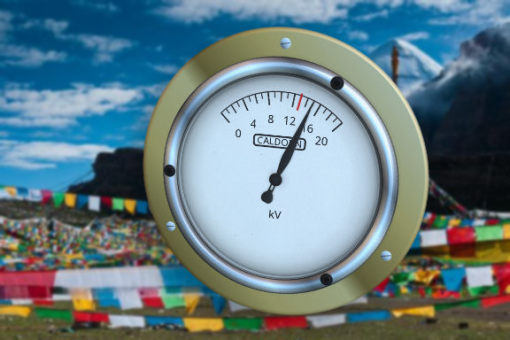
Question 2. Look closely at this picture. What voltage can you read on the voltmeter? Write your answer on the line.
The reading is 15 kV
